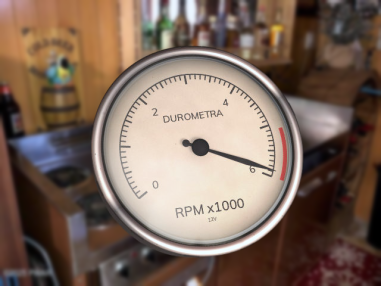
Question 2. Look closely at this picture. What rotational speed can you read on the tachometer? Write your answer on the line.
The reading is 5900 rpm
